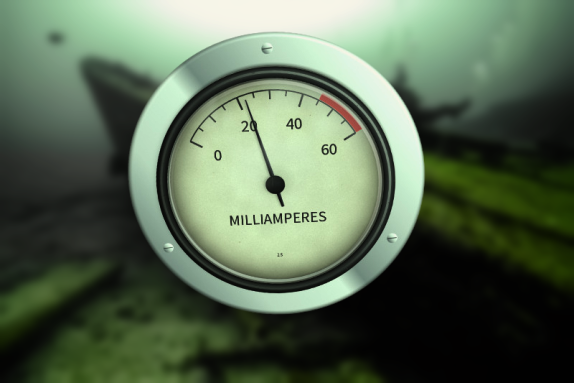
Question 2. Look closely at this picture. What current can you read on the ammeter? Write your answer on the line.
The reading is 22.5 mA
